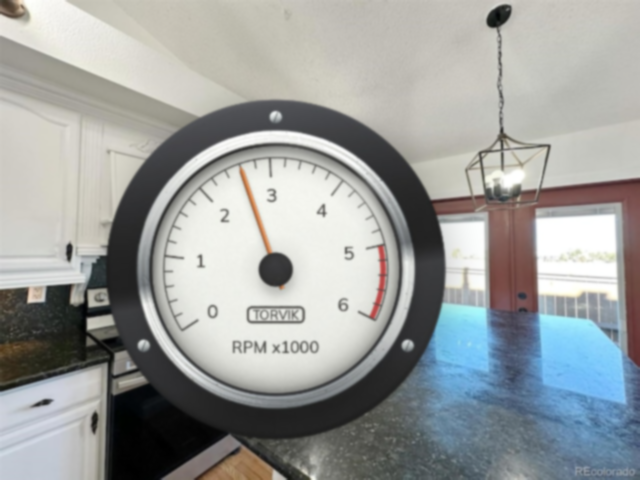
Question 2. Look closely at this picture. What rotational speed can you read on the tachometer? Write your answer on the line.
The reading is 2600 rpm
